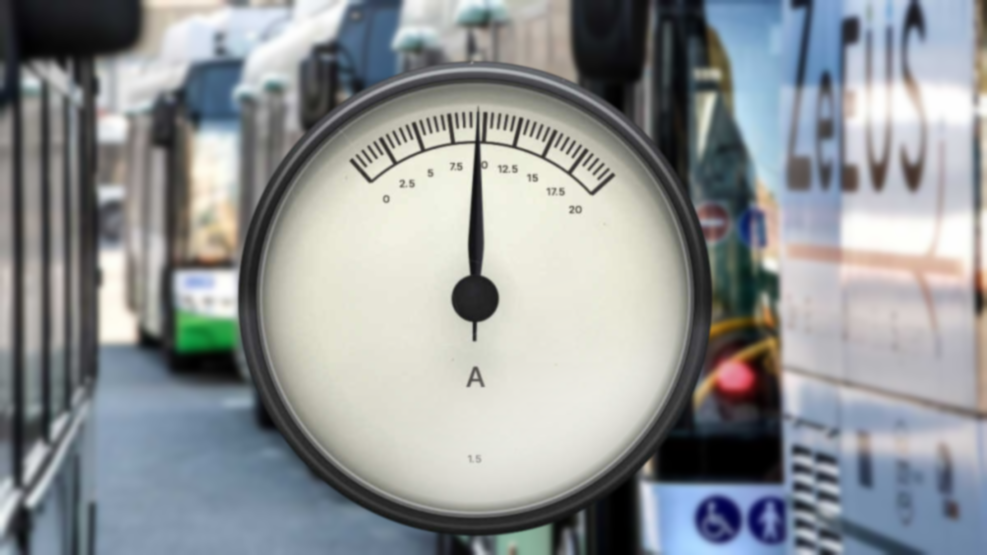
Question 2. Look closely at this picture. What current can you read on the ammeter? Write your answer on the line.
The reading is 9.5 A
